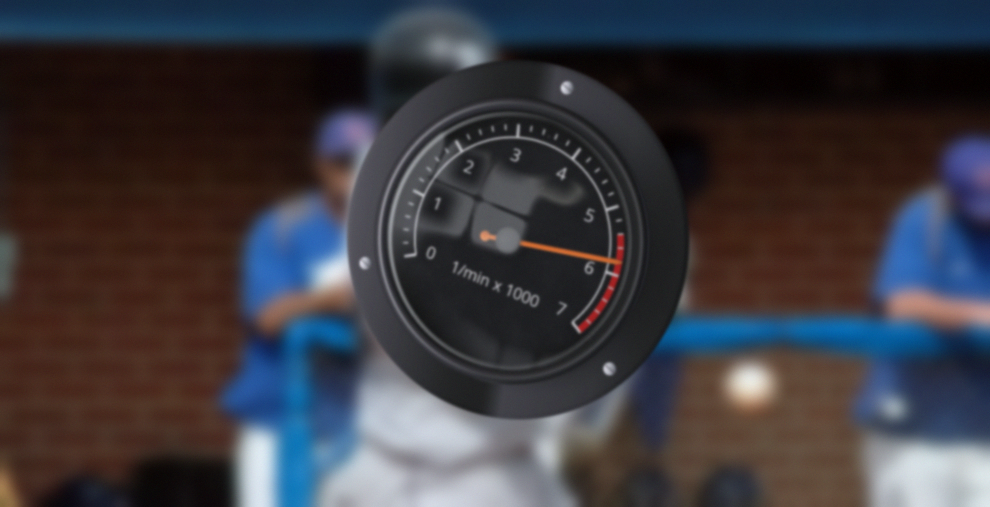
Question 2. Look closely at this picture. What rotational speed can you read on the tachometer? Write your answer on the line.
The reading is 5800 rpm
